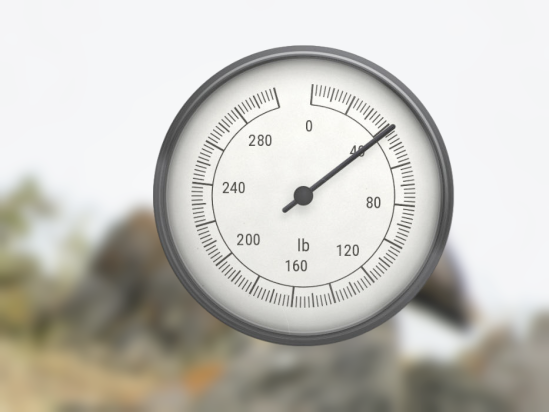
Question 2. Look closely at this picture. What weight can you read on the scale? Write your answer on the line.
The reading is 42 lb
